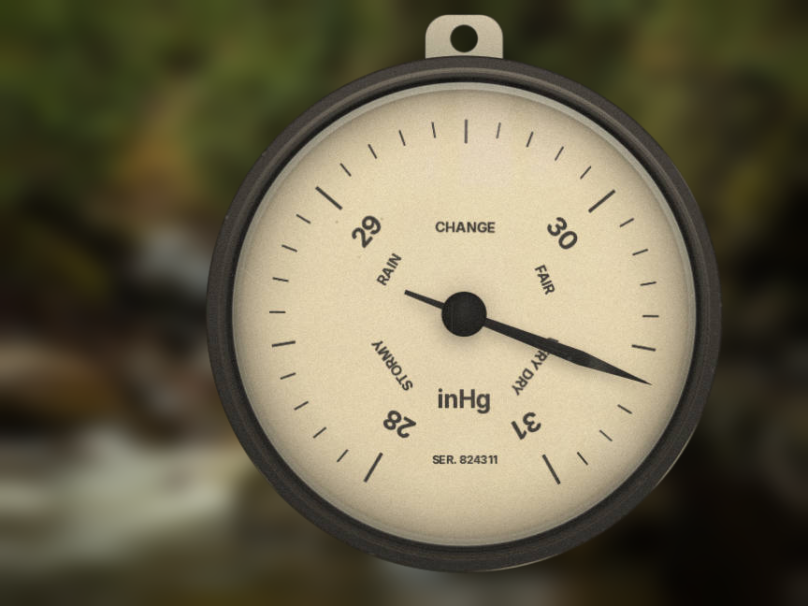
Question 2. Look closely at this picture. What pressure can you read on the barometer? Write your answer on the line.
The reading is 30.6 inHg
